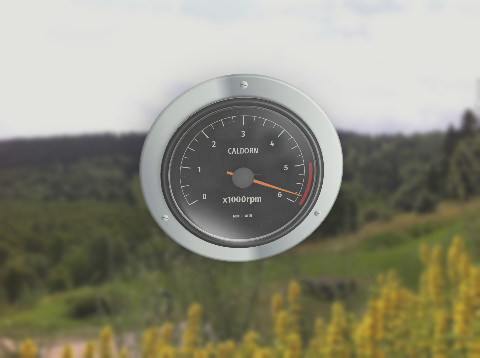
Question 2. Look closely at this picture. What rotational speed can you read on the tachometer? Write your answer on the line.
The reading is 5750 rpm
